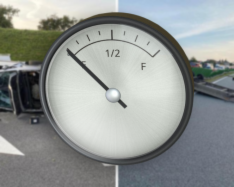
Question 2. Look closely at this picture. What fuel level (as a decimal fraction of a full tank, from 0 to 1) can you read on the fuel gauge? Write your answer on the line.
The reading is 0
